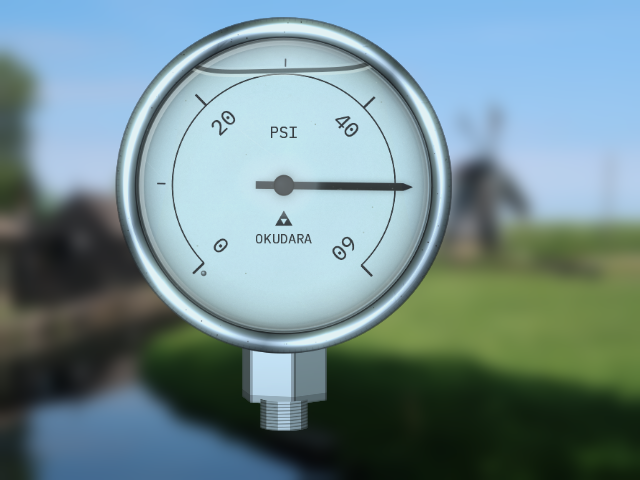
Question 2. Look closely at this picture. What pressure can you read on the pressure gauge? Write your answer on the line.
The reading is 50 psi
